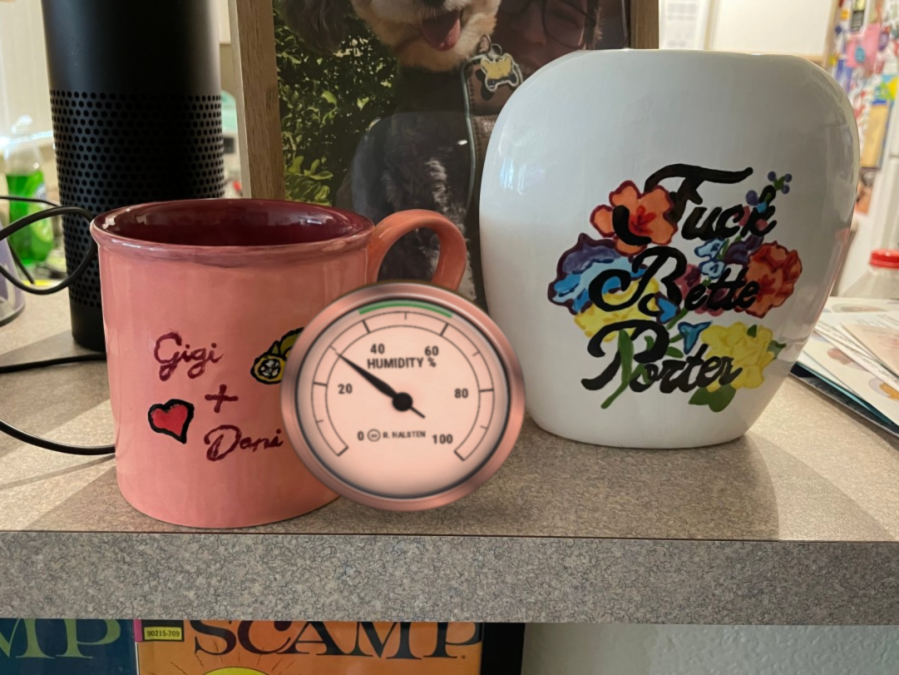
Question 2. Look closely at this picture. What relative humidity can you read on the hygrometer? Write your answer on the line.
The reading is 30 %
